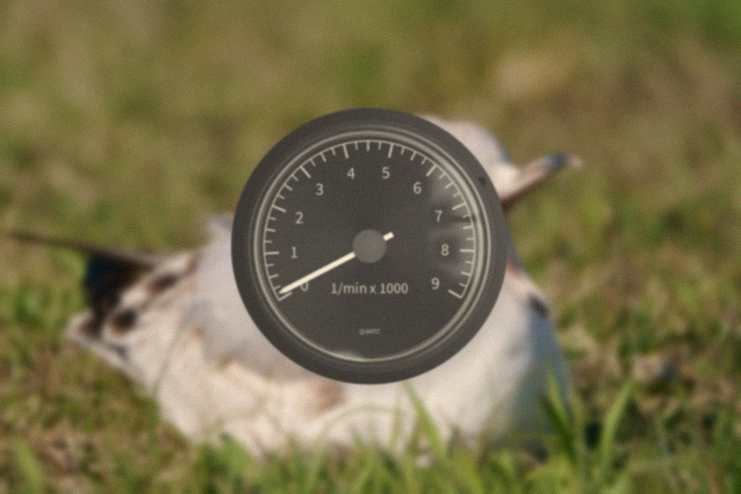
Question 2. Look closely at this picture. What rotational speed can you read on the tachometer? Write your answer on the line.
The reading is 125 rpm
